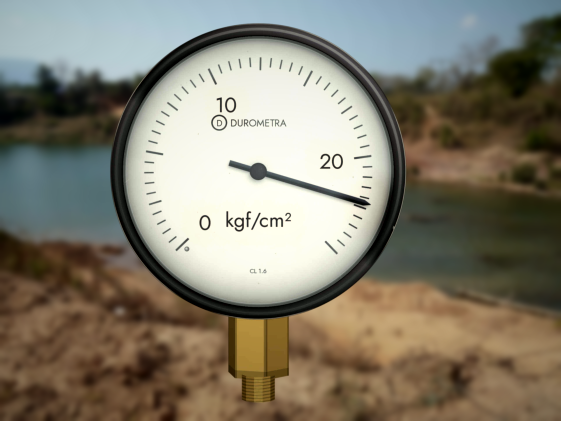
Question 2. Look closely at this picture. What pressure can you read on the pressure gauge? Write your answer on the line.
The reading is 22.25 kg/cm²
